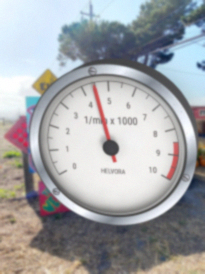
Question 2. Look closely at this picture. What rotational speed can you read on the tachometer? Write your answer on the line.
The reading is 4500 rpm
